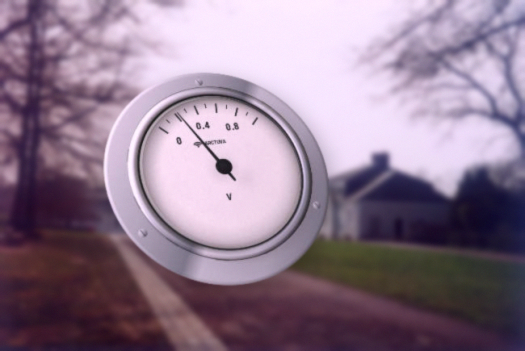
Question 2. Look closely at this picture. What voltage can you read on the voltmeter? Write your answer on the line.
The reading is 0.2 V
